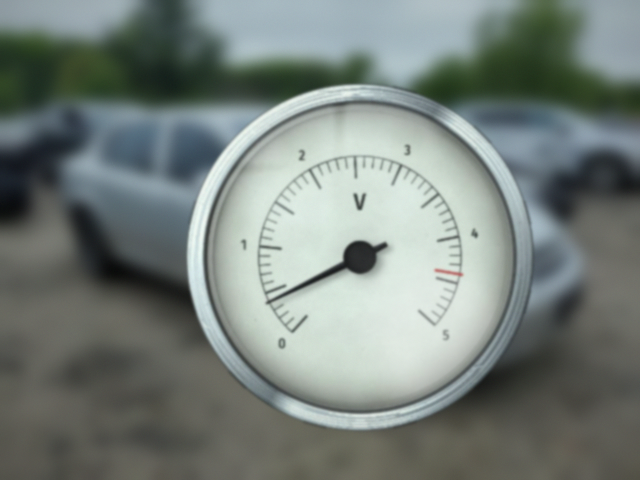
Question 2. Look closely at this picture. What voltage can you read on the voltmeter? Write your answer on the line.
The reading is 0.4 V
